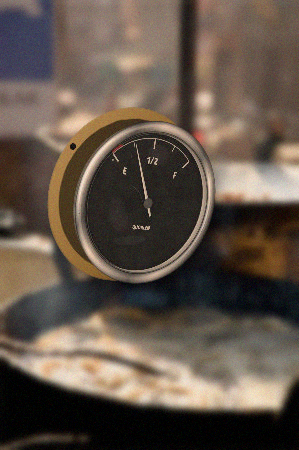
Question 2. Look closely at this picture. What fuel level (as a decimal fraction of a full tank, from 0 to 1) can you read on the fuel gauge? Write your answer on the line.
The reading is 0.25
